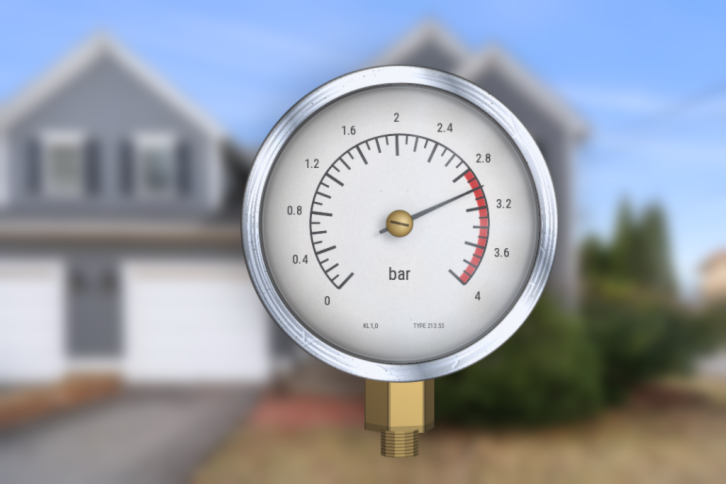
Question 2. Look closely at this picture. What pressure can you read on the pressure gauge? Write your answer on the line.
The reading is 3 bar
